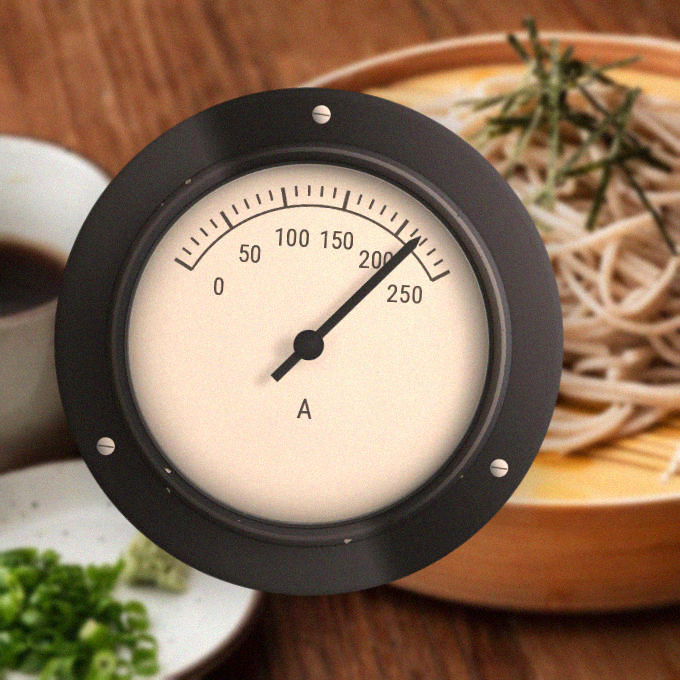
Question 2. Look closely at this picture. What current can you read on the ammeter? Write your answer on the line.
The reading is 215 A
